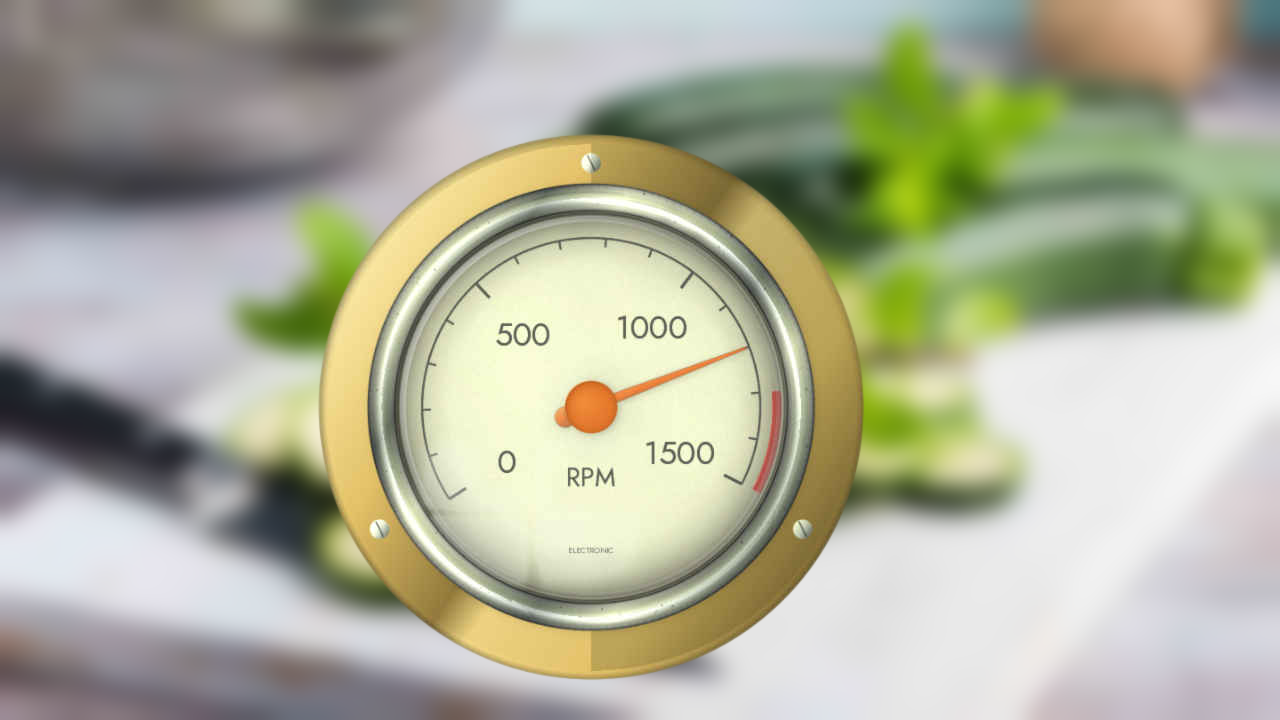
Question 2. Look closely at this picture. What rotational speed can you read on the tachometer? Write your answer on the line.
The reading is 1200 rpm
